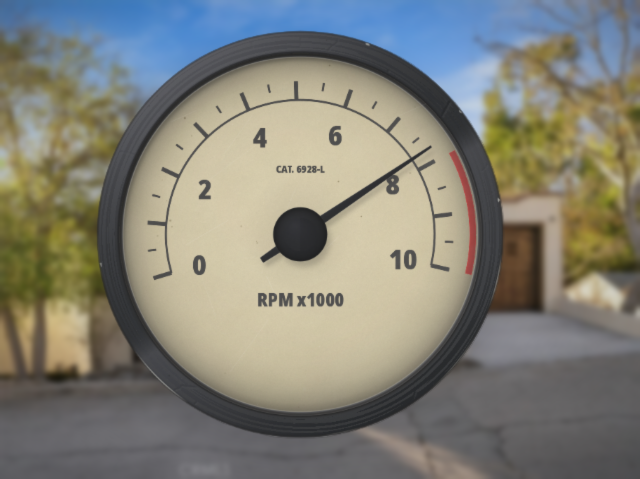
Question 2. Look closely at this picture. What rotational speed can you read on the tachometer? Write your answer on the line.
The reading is 7750 rpm
